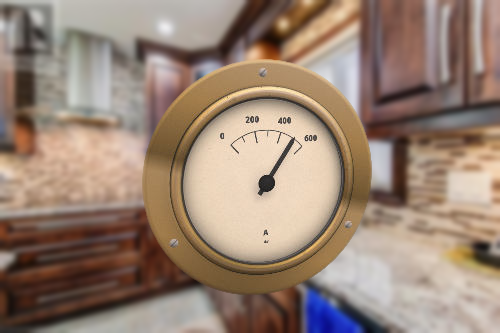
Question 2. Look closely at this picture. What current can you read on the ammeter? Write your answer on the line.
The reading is 500 A
